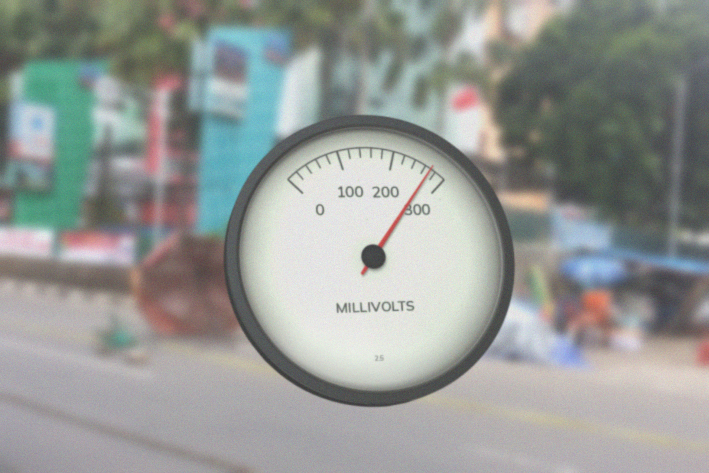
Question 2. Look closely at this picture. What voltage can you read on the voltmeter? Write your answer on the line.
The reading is 270 mV
